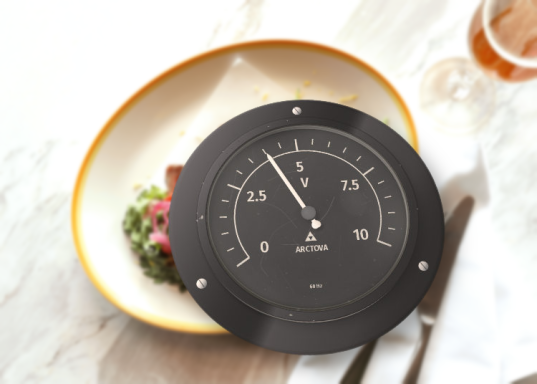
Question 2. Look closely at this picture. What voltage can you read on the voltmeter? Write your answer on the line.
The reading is 4 V
